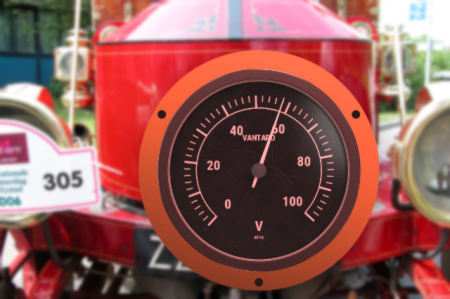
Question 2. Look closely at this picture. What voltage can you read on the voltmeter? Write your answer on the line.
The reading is 58 V
